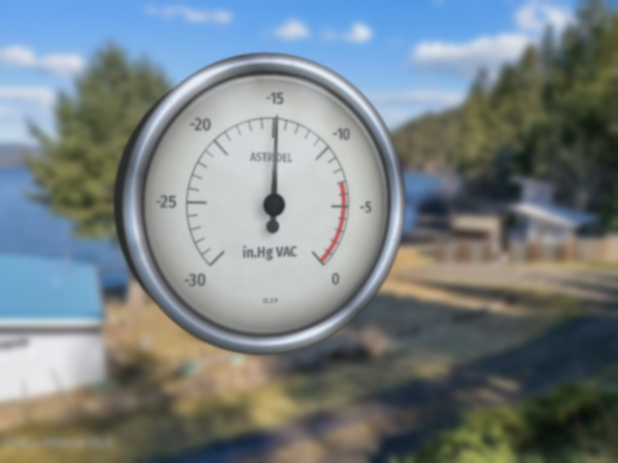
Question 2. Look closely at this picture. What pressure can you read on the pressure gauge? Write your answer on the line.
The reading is -15 inHg
